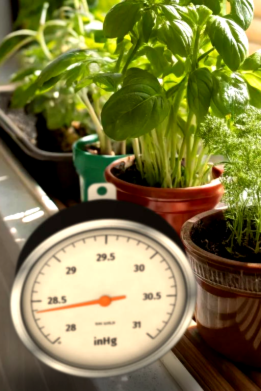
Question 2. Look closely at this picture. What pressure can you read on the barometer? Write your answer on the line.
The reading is 28.4 inHg
